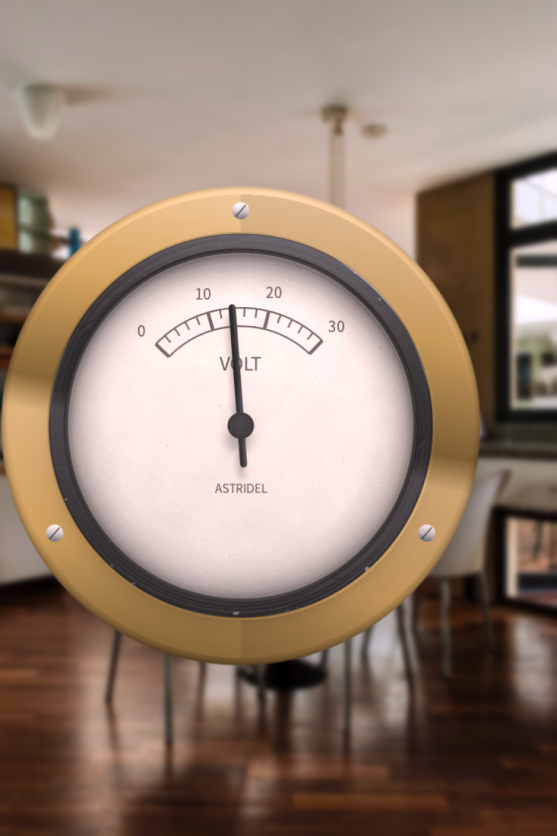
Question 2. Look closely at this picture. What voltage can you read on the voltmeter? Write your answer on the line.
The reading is 14 V
